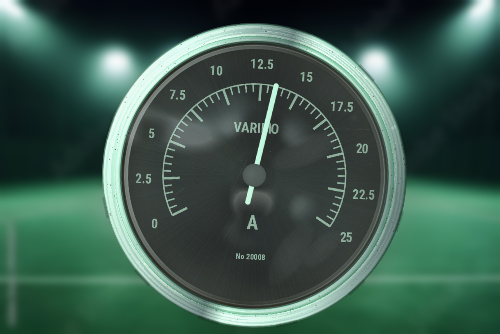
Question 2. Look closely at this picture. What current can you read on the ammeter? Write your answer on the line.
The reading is 13.5 A
